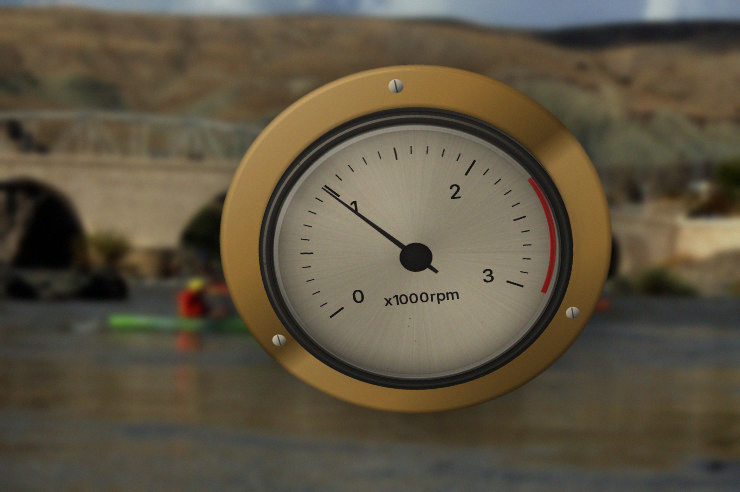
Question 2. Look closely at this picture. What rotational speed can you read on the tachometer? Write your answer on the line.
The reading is 1000 rpm
